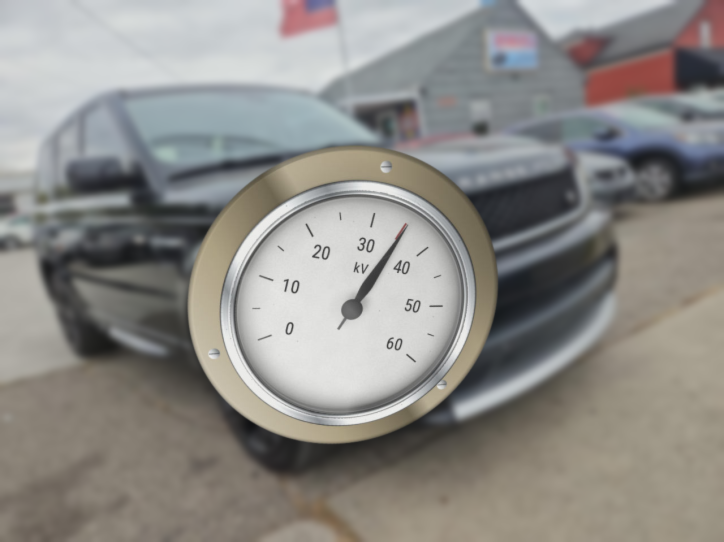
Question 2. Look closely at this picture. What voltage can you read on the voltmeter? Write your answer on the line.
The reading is 35 kV
